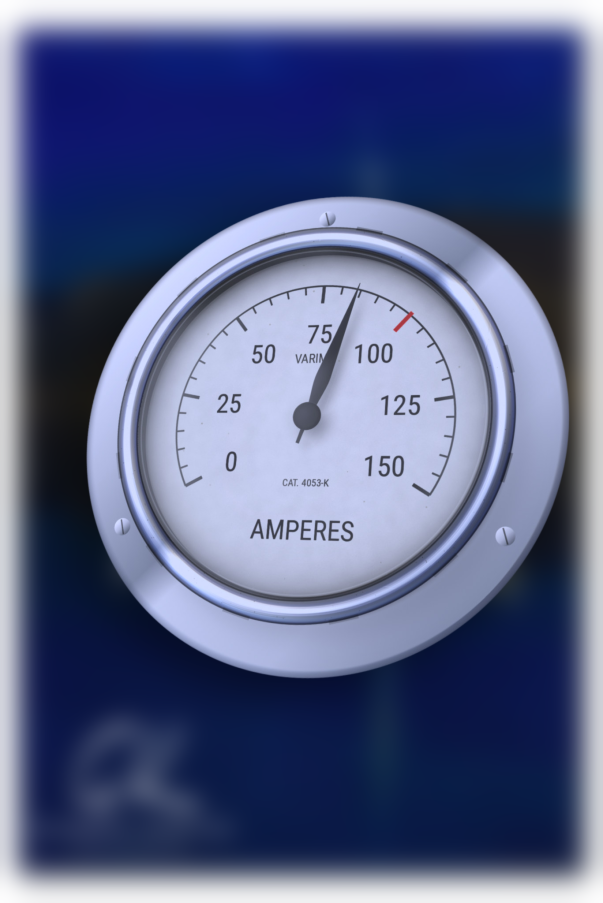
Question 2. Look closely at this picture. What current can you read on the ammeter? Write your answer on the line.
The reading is 85 A
